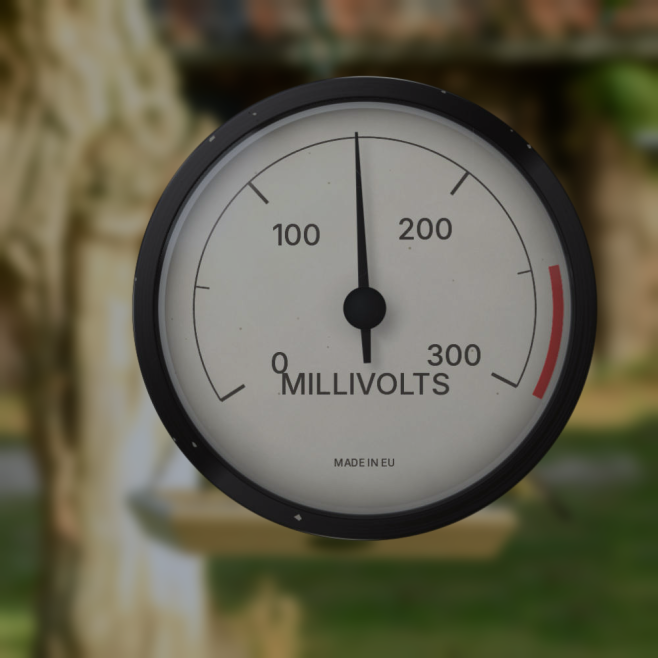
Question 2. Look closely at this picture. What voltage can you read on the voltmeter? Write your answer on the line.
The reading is 150 mV
